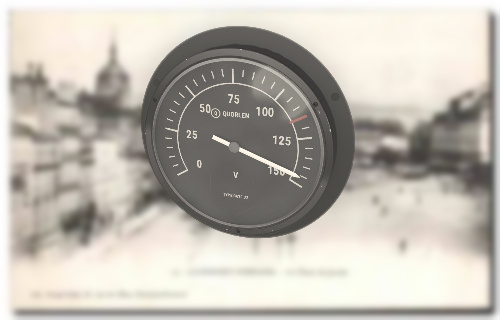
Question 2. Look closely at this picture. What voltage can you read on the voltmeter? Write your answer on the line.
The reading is 145 V
